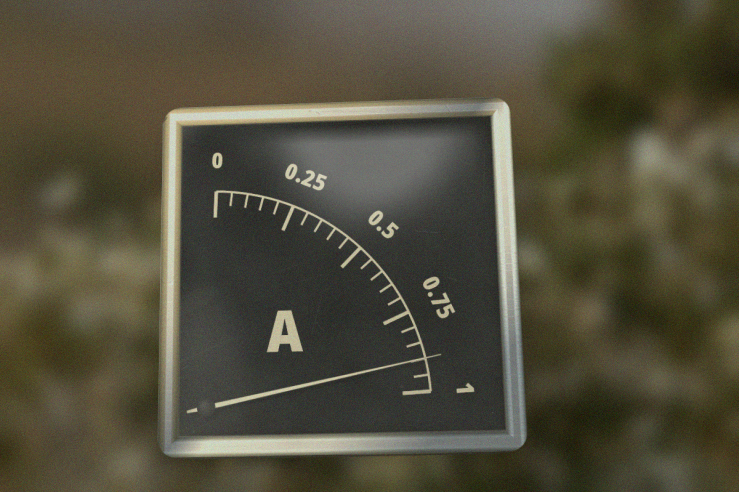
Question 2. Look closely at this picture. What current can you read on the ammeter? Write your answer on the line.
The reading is 0.9 A
